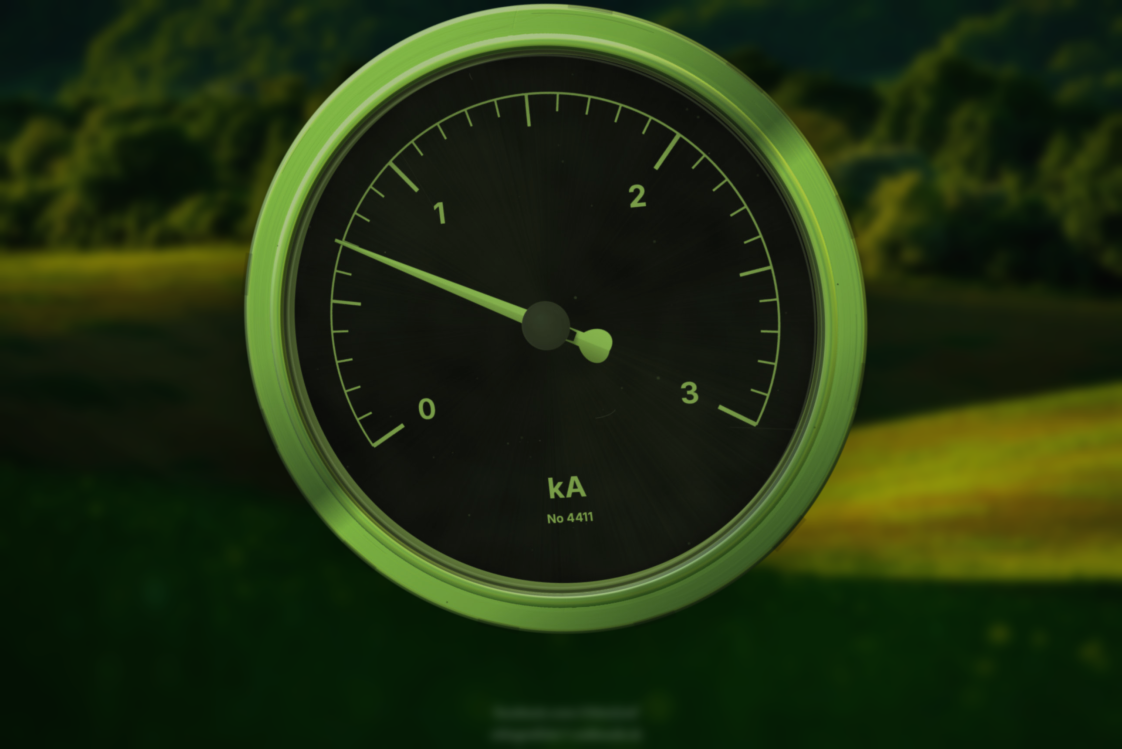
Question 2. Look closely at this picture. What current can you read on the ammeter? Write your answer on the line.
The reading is 0.7 kA
